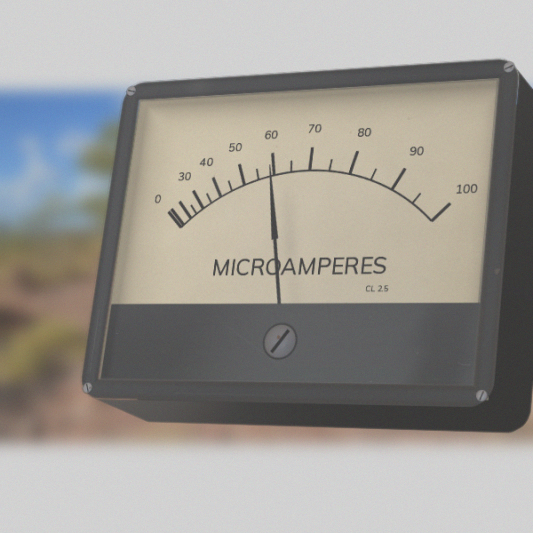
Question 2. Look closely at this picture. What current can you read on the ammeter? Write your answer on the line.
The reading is 60 µA
